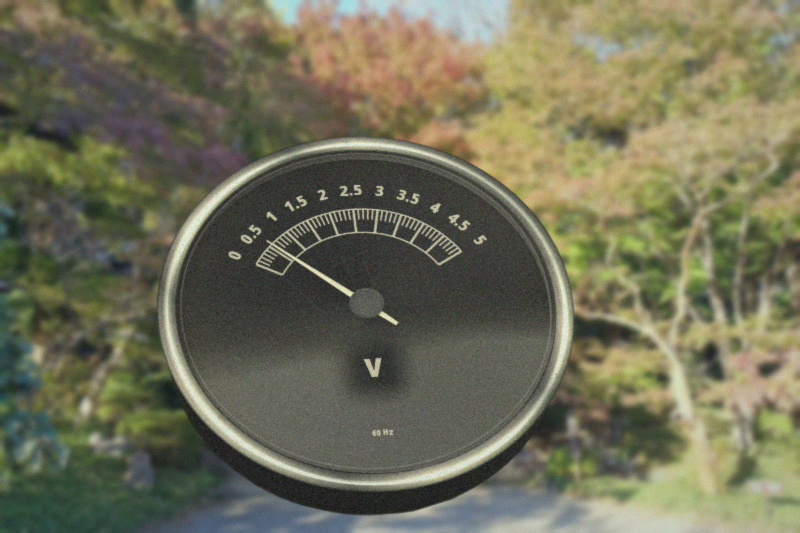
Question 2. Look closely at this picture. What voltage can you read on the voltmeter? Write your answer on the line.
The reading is 0.5 V
